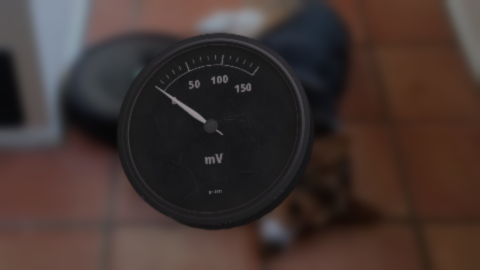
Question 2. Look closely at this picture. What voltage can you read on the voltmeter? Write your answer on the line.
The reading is 0 mV
